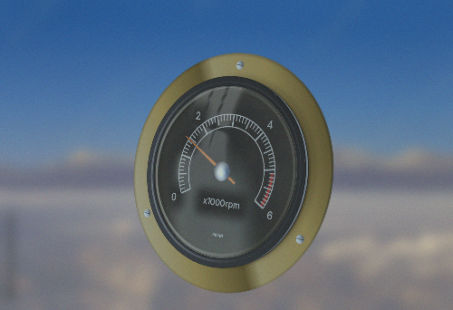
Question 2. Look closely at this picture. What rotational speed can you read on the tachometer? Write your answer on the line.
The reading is 1500 rpm
